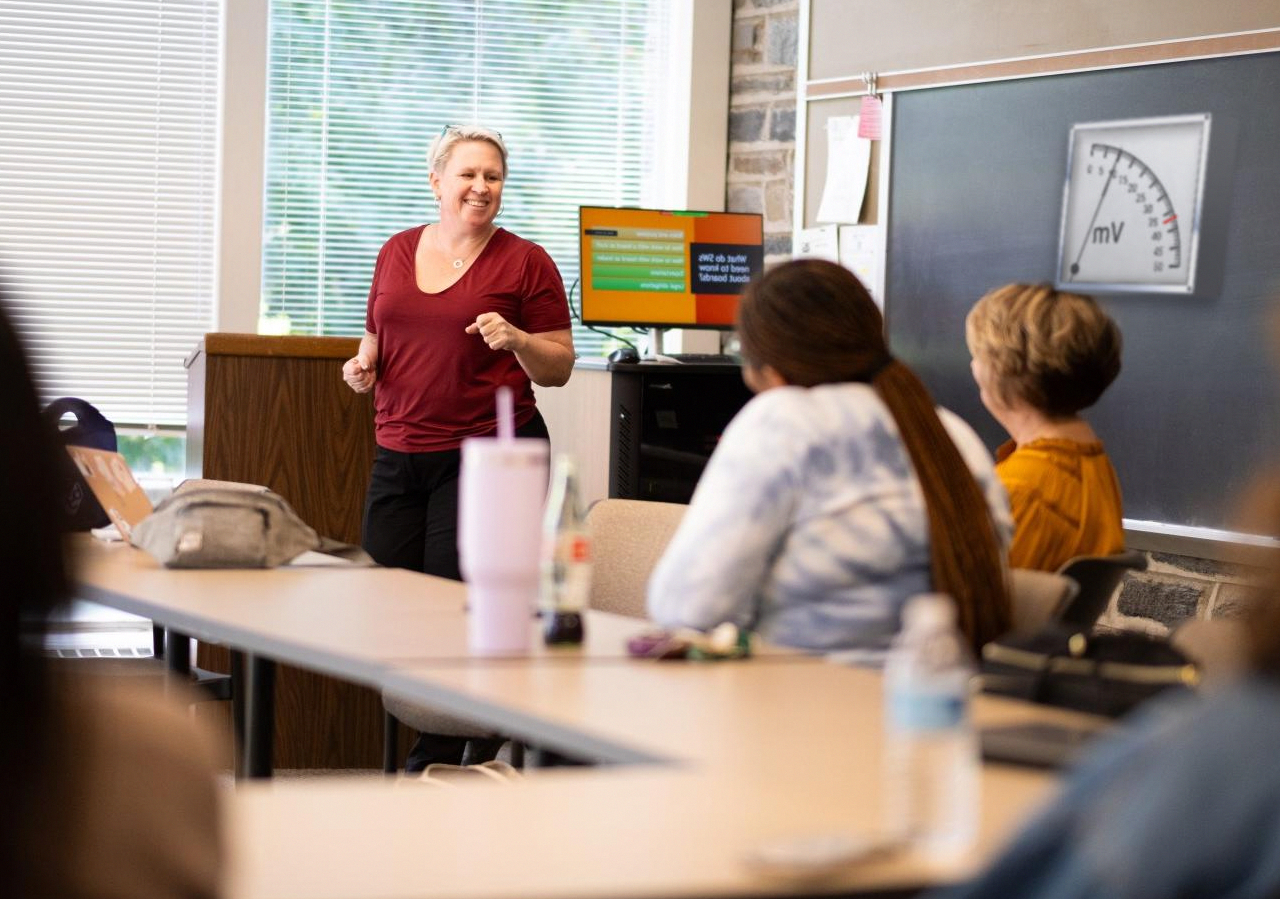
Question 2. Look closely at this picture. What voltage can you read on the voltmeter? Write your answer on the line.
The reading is 10 mV
